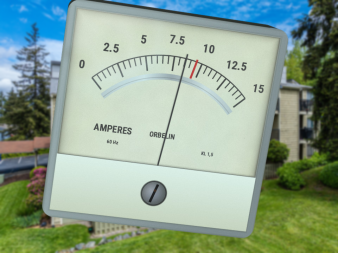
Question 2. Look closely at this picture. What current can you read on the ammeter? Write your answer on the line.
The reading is 8.5 A
